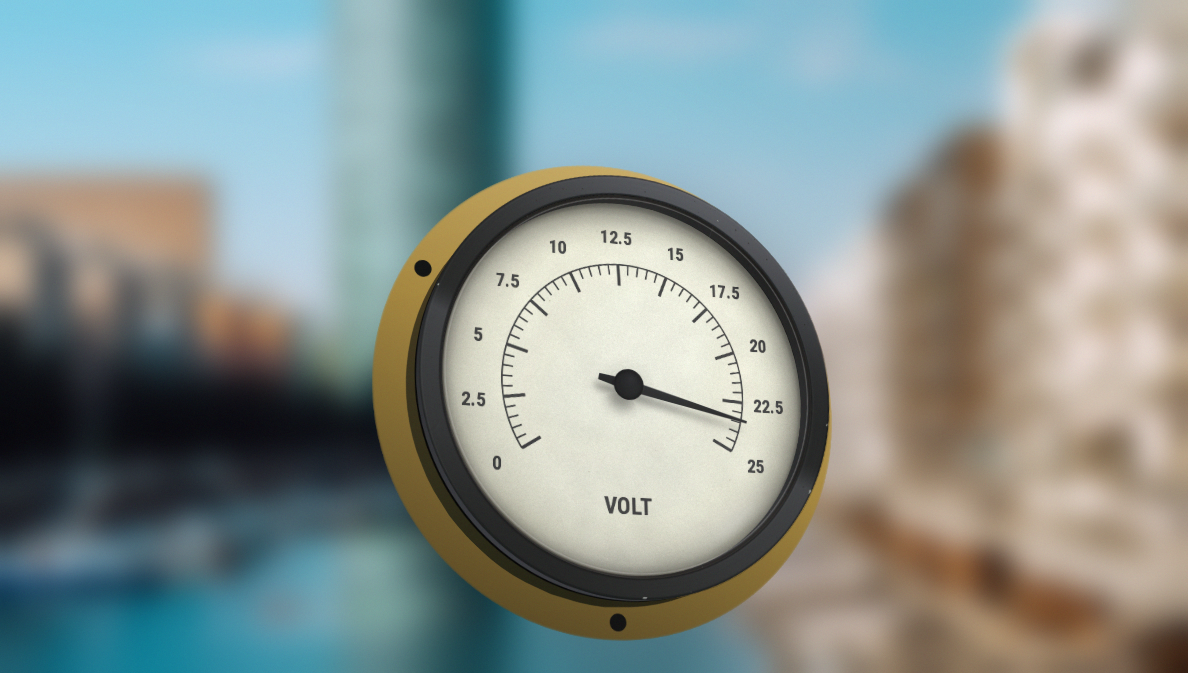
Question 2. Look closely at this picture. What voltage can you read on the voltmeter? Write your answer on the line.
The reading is 23.5 V
